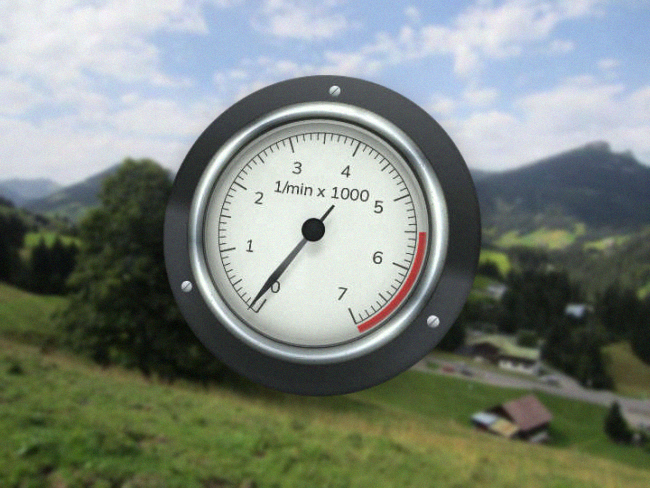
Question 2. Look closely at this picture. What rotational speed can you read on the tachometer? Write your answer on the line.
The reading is 100 rpm
